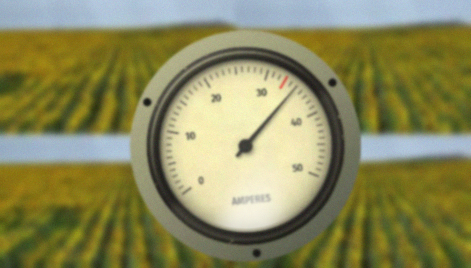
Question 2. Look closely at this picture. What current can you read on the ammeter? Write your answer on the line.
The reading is 35 A
